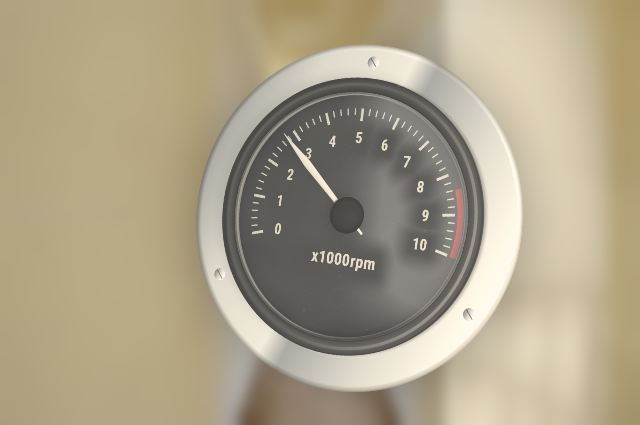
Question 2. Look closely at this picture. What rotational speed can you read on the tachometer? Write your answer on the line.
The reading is 2800 rpm
